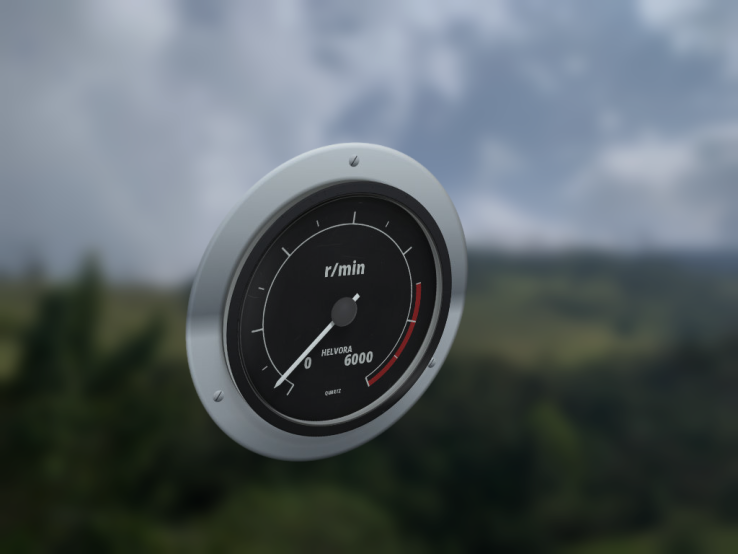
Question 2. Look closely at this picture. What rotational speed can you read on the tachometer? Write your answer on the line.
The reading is 250 rpm
